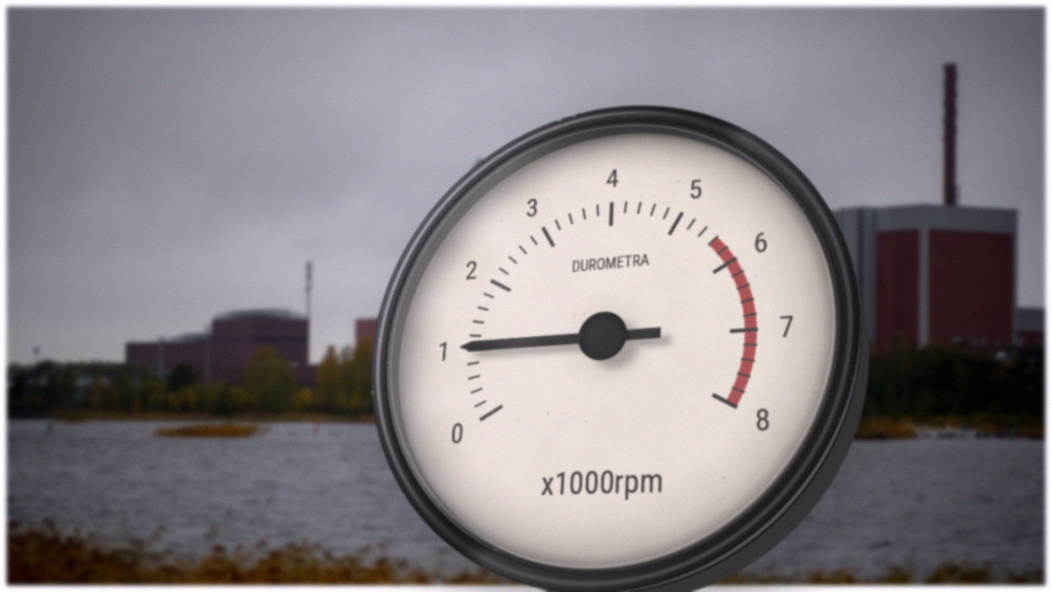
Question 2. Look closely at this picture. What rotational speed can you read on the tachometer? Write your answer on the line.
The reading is 1000 rpm
